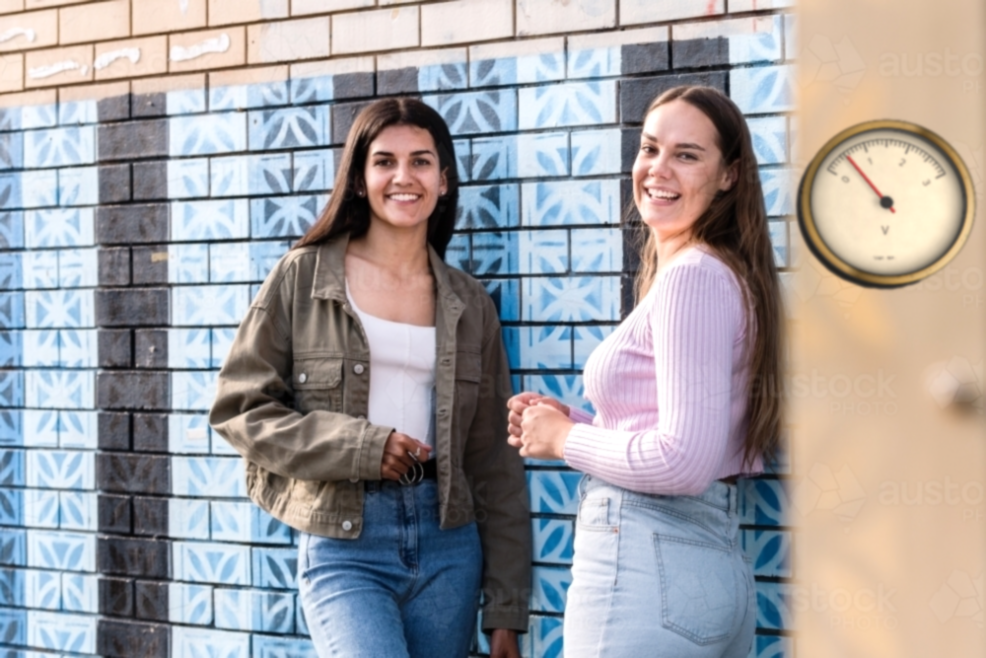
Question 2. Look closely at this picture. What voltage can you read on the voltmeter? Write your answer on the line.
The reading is 0.5 V
